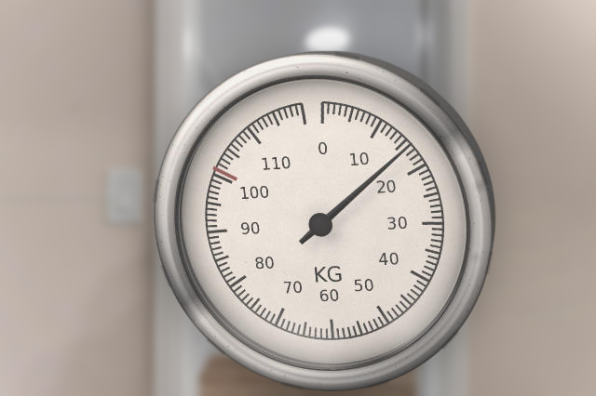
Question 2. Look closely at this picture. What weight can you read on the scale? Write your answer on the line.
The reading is 16 kg
